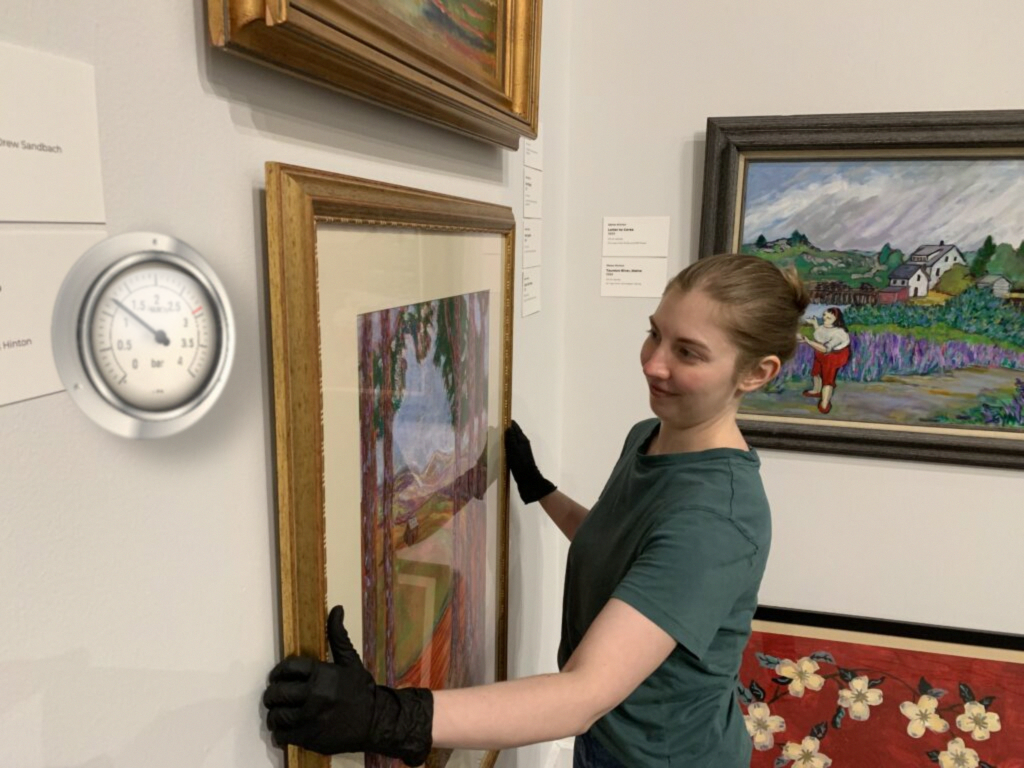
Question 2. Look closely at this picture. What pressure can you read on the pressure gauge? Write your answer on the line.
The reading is 1.2 bar
